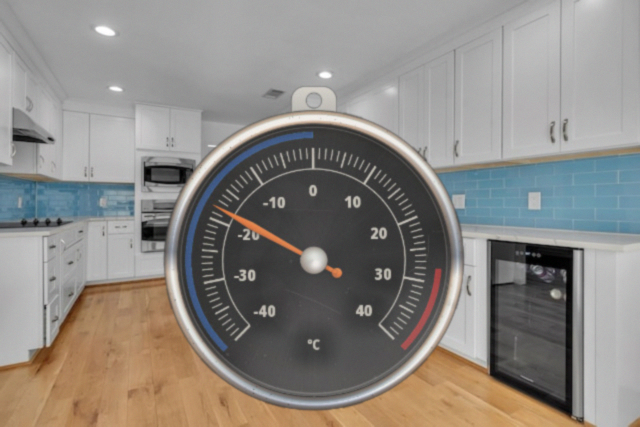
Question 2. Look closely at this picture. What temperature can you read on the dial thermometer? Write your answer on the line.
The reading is -18 °C
